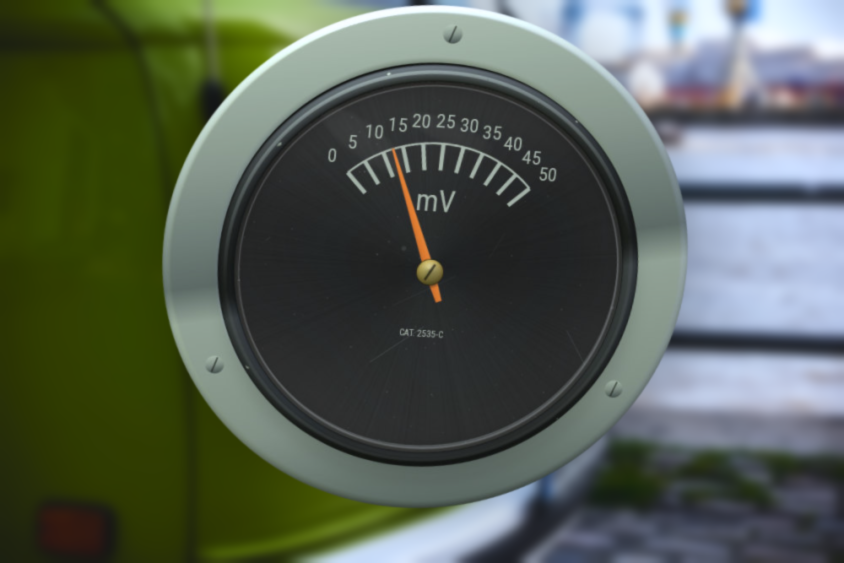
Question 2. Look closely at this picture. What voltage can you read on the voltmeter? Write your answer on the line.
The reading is 12.5 mV
